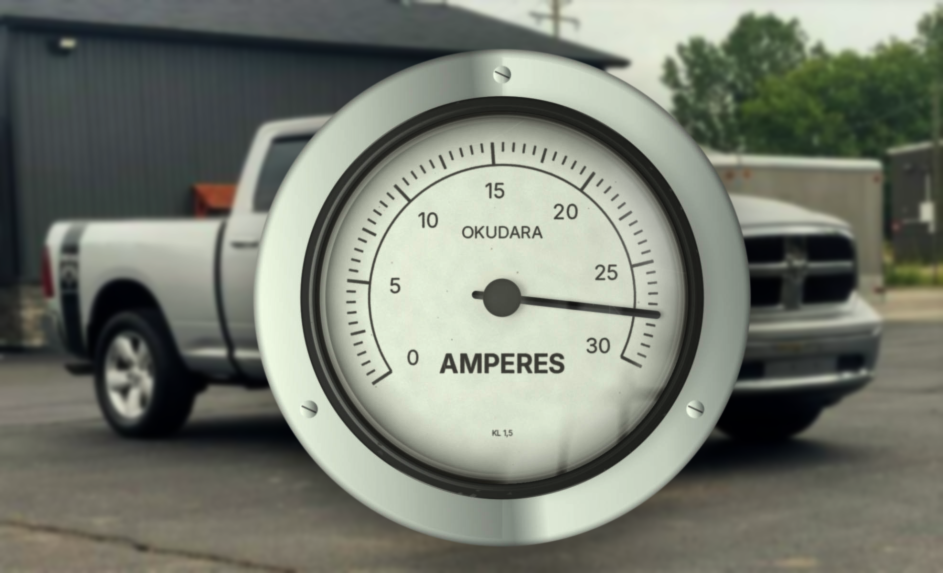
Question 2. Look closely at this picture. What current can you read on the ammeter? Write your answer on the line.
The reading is 27.5 A
